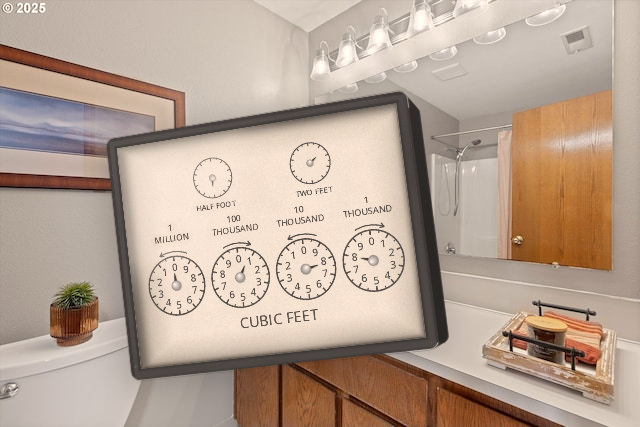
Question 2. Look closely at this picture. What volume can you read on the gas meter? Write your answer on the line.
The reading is 7800 ft³
